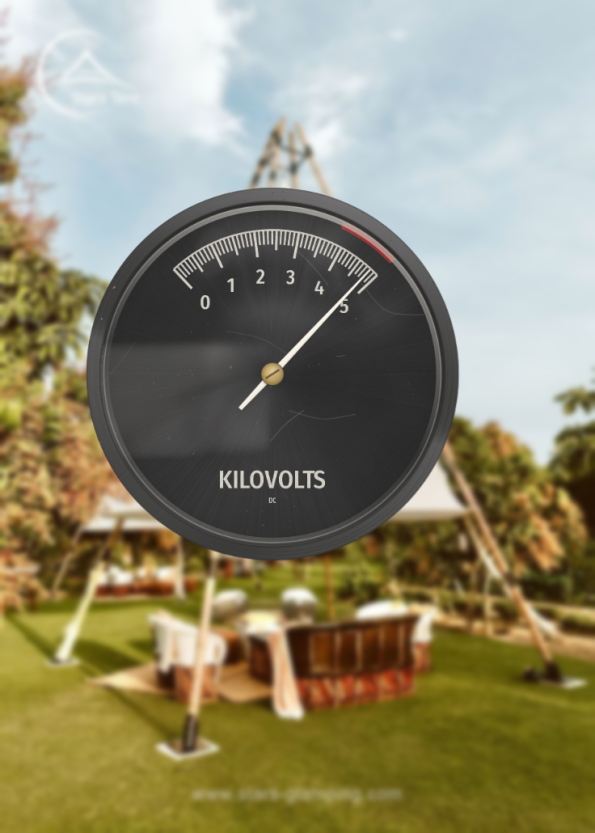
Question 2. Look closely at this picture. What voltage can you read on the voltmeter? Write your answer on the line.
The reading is 4.8 kV
